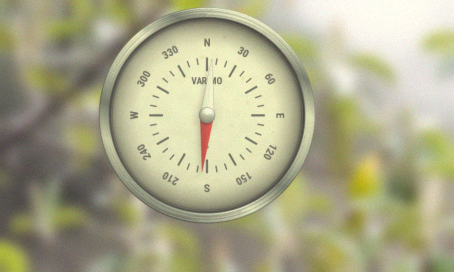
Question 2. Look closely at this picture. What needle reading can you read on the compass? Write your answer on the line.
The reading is 185 °
